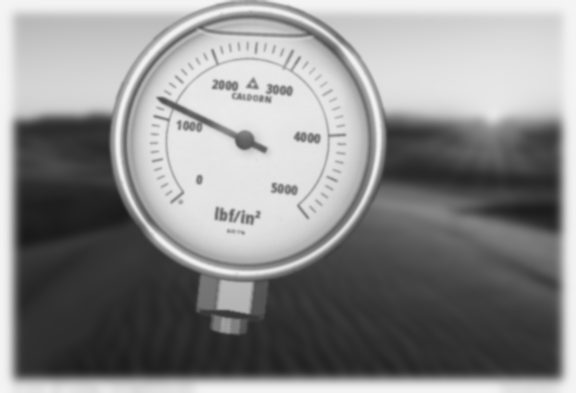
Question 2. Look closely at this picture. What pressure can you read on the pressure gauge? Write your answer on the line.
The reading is 1200 psi
